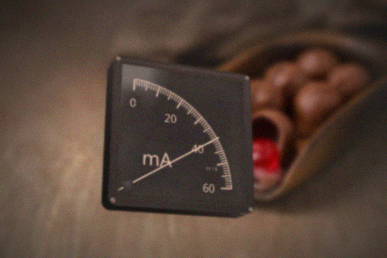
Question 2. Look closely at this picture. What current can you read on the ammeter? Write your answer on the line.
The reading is 40 mA
